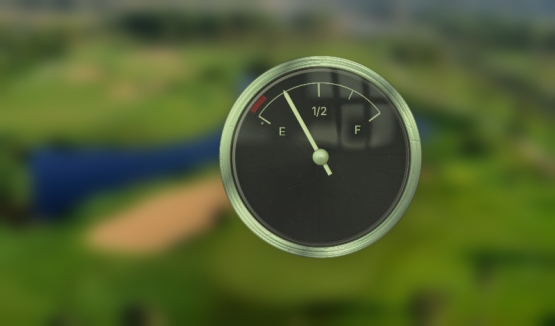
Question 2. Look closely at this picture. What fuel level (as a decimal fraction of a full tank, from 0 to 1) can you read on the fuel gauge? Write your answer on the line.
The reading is 0.25
